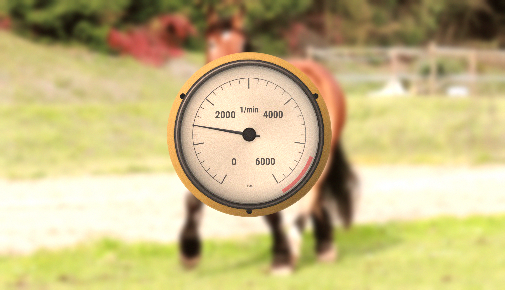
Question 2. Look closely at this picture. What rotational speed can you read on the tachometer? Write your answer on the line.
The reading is 1400 rpm
